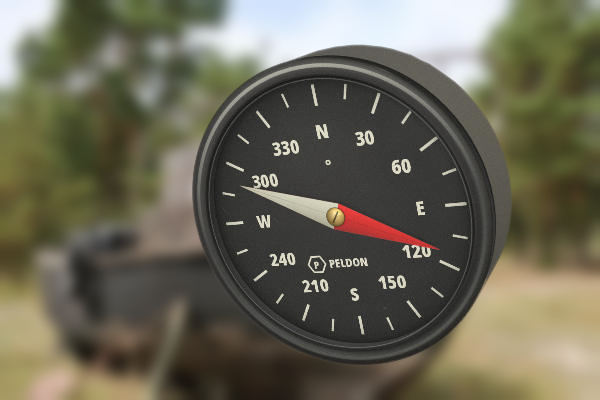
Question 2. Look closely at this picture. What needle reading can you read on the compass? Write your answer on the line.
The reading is 112.5 °
